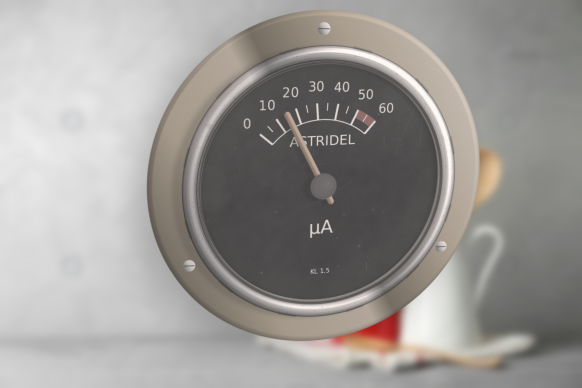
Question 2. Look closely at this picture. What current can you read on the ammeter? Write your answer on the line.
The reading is 15 µA
